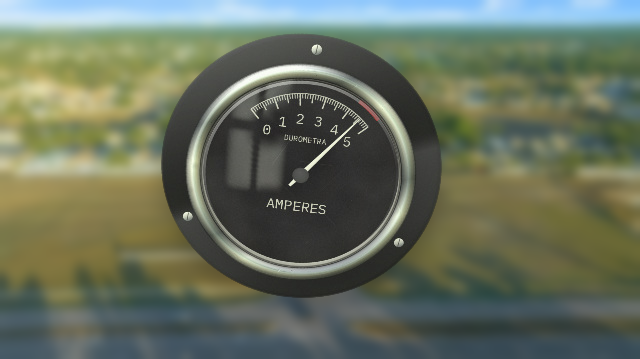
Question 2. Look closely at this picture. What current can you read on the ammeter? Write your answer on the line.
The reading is 4.5 A
